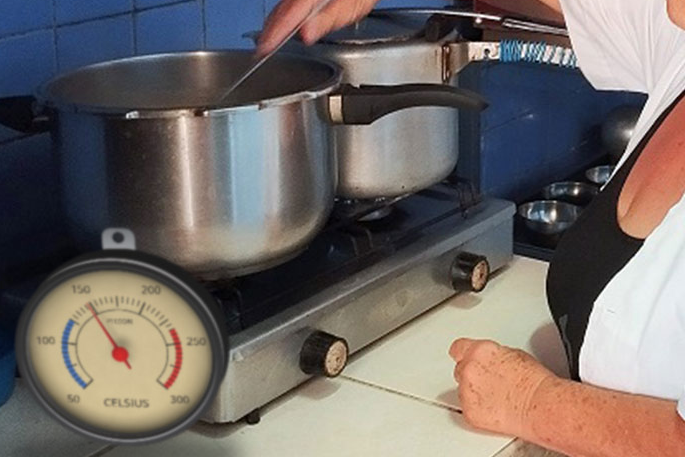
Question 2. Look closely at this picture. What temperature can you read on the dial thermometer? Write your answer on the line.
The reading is 150 °C
